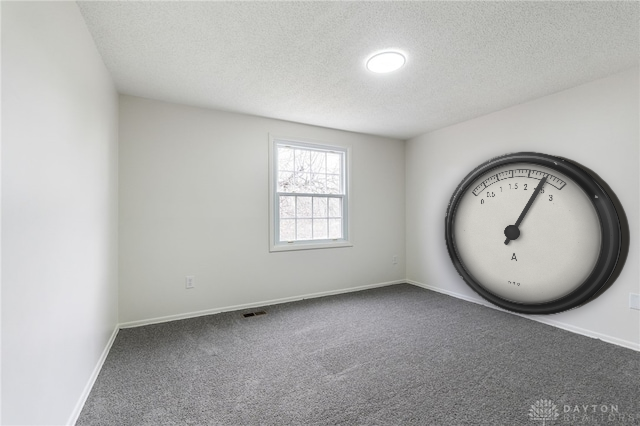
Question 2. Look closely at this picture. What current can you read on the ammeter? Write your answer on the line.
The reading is 2.5 A
